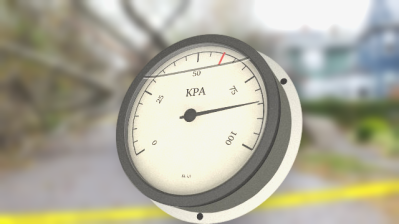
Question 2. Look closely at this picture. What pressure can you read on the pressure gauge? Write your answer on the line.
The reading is 85 kPa
